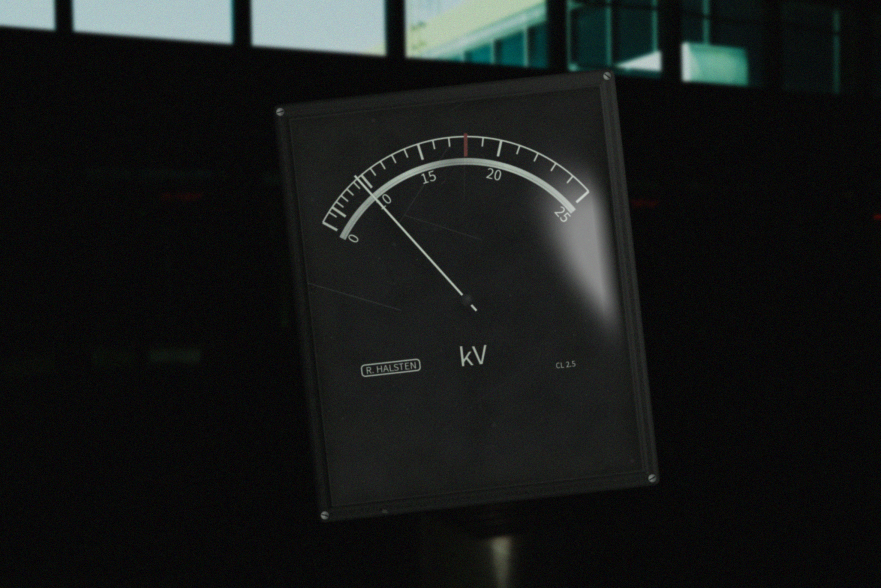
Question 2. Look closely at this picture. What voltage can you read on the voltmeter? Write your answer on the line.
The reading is 9.5 kV
